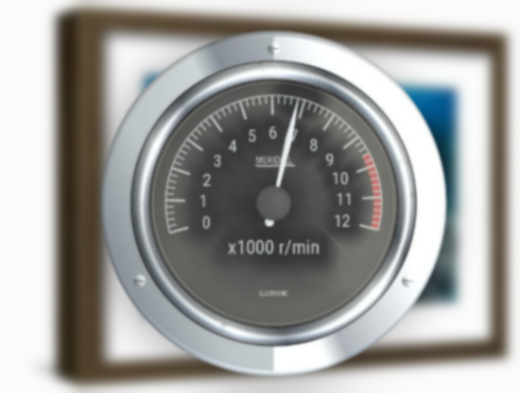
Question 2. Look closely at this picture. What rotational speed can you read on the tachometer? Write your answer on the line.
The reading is 6800 rpm
